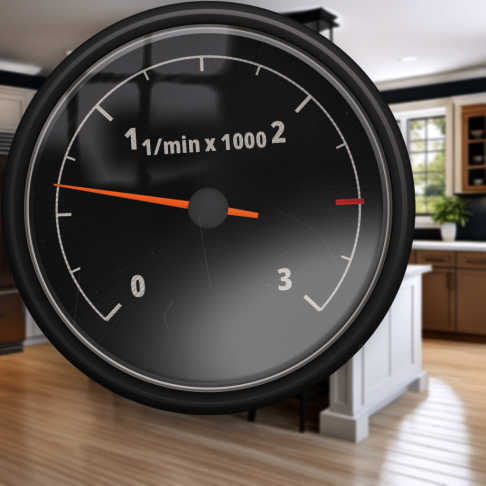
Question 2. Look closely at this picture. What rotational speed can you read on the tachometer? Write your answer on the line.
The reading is 625 rpm
